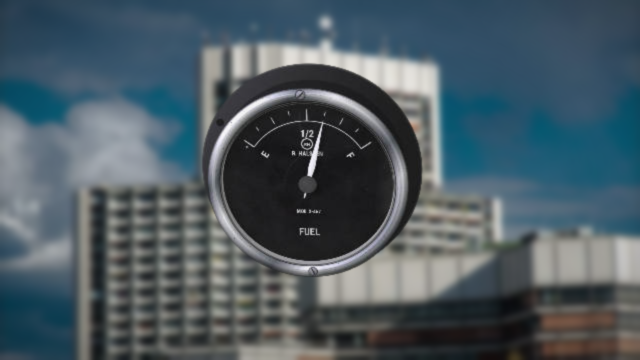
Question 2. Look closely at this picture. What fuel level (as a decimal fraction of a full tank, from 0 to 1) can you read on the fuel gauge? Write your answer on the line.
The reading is 0.625
